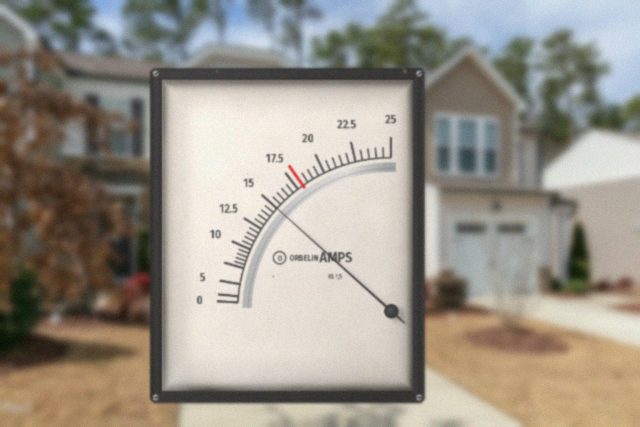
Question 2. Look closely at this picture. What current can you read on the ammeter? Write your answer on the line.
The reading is 15 A
